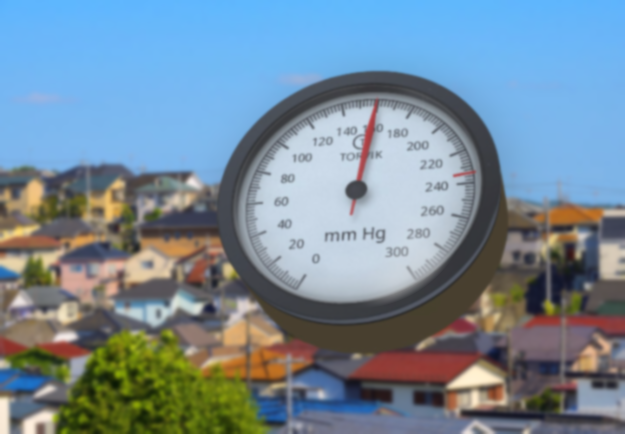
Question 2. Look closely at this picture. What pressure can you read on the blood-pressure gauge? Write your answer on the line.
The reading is 160 mmHg
